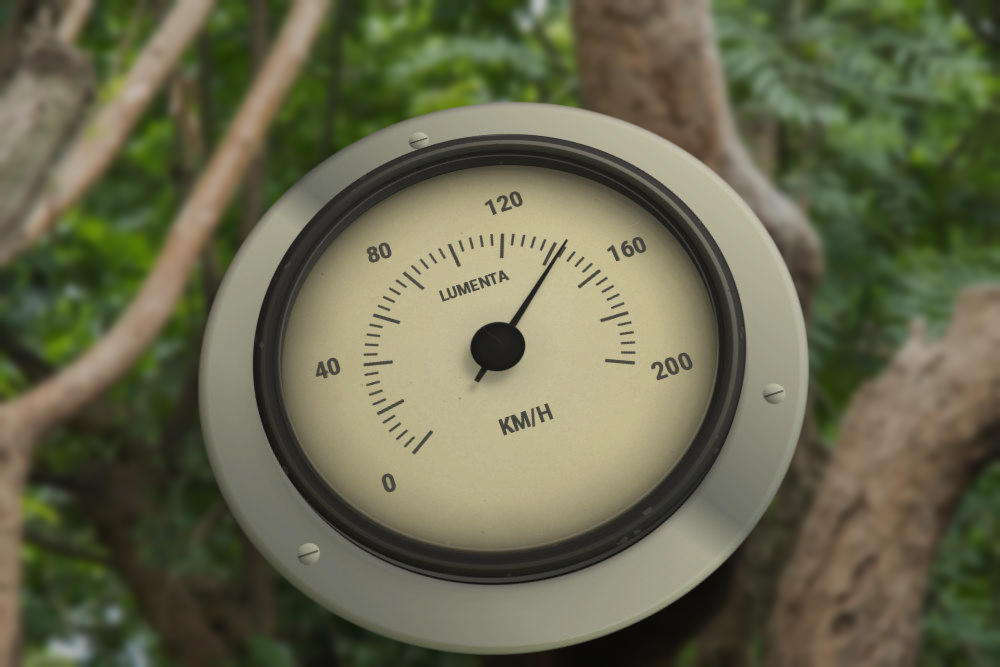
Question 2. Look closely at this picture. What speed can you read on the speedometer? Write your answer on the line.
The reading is 144 km/h
